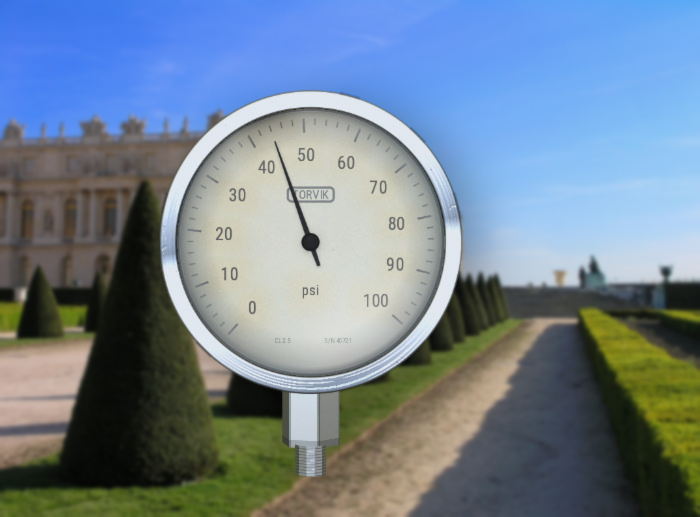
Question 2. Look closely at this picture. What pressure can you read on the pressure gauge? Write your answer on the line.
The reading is 44 psi
